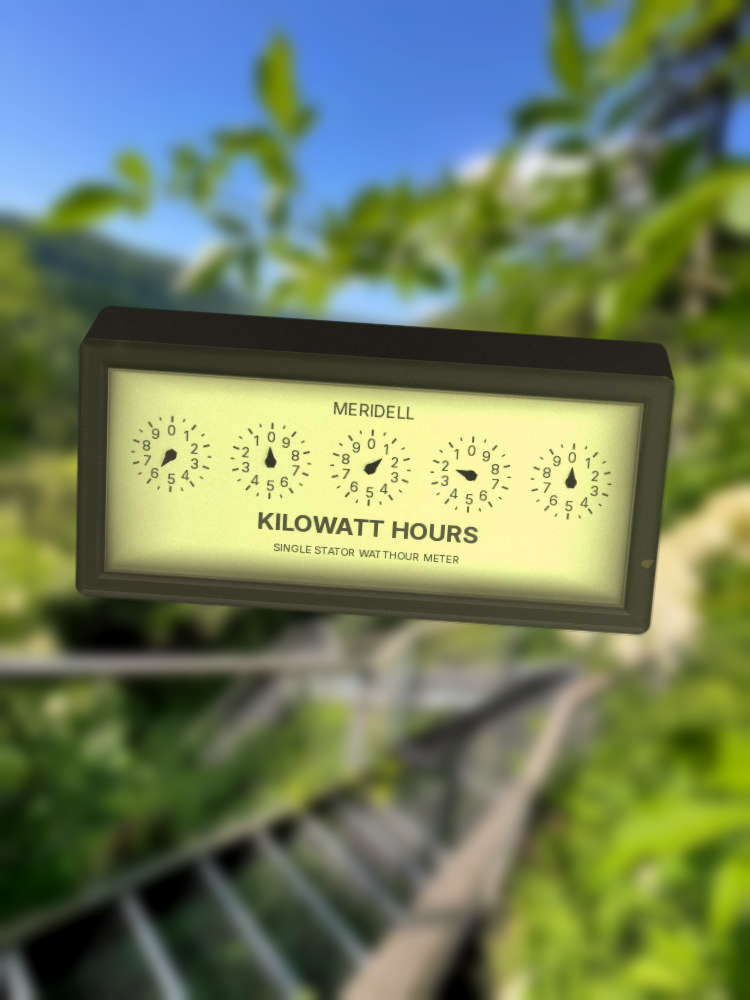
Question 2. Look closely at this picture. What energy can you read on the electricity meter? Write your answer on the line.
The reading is 60120 kWh
